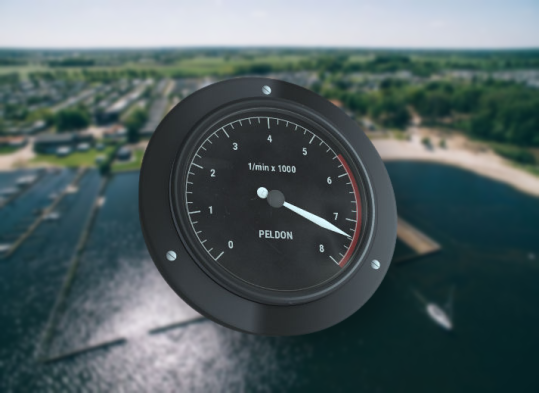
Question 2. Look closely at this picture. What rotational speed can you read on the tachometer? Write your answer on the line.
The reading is 7400 rpm
